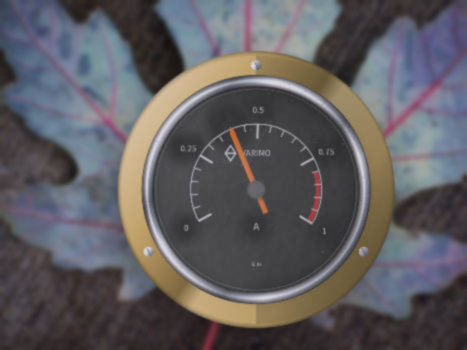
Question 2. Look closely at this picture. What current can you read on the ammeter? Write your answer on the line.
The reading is 0.4 A
